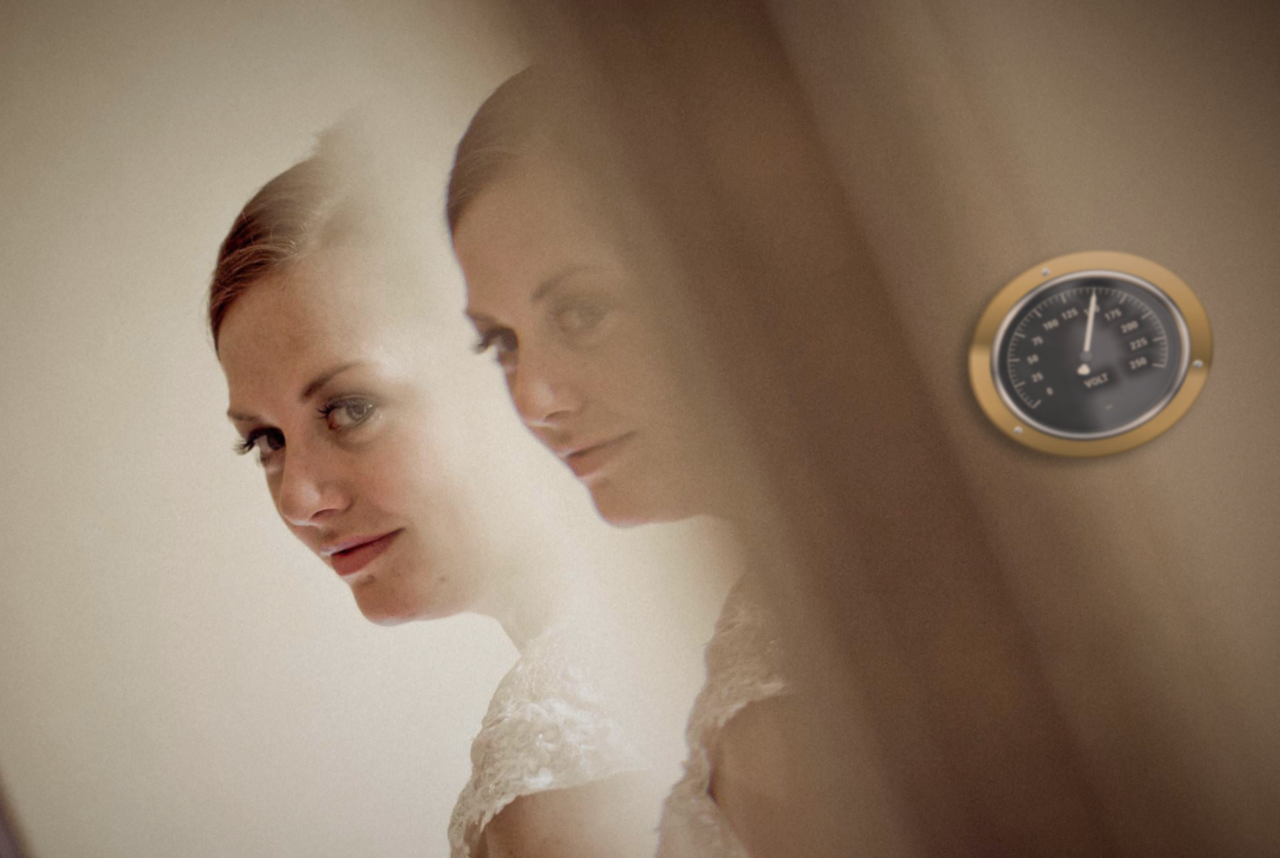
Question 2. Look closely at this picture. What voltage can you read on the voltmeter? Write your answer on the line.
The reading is 150 V
